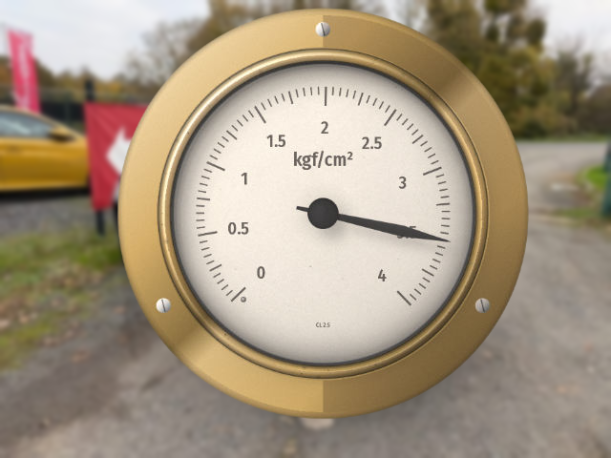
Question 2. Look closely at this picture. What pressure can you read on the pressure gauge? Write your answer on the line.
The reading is 3.5 kg/cm²
